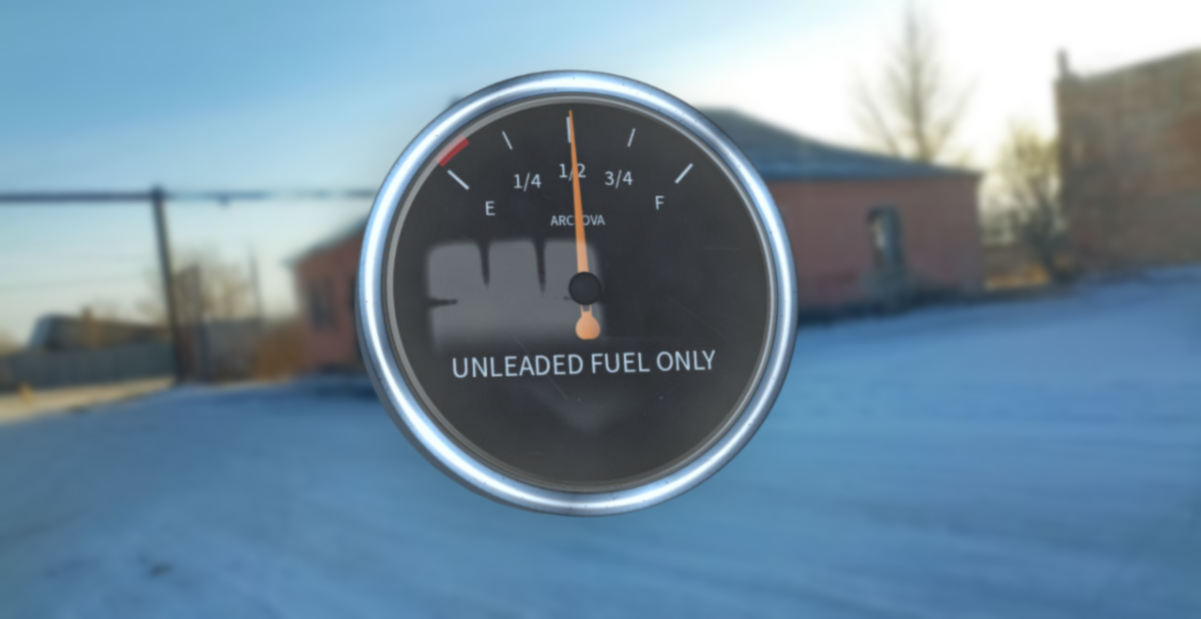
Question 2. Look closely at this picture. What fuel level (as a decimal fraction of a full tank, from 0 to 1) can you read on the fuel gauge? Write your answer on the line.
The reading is 0.5
